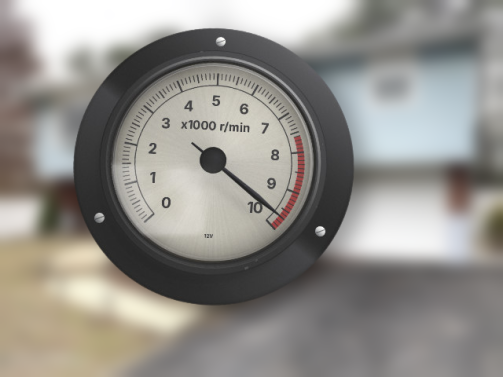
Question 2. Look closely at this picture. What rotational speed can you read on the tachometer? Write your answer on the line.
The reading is 9700 rpm
